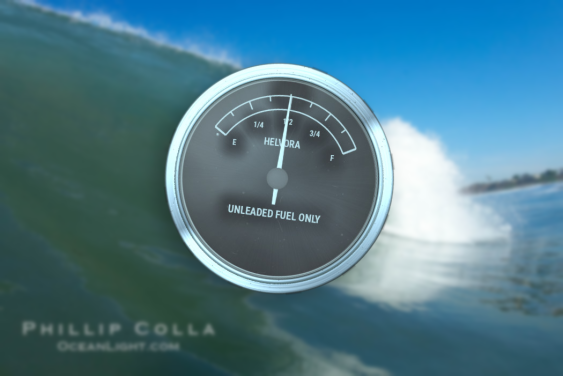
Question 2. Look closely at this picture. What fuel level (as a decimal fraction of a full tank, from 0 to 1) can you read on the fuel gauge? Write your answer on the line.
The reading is 0.5
